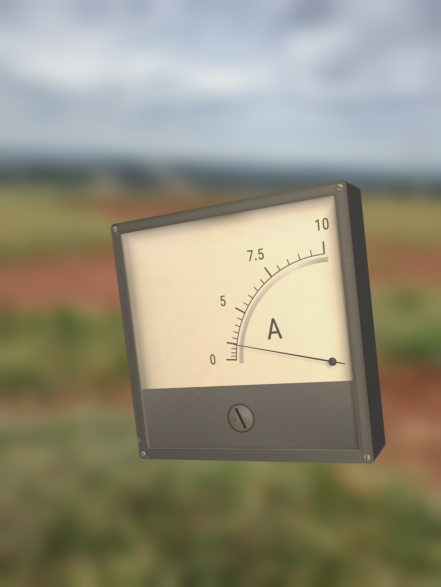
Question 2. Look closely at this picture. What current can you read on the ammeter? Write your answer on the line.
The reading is 2.5 A
